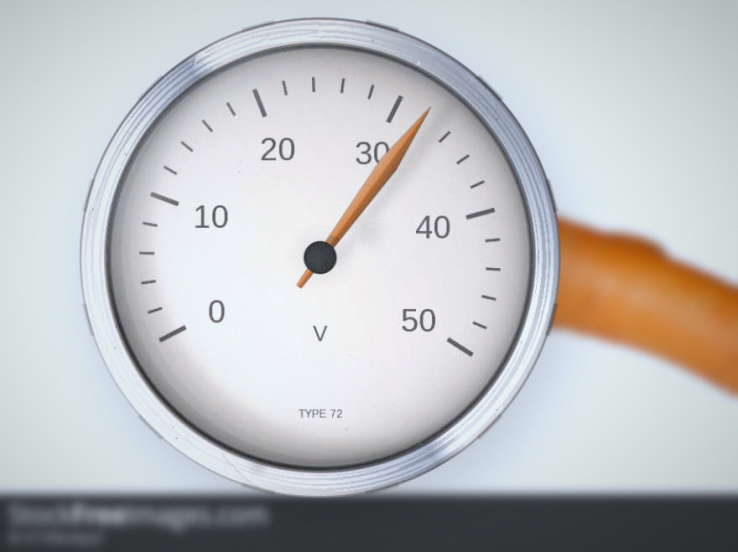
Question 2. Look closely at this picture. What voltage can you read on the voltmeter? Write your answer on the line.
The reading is 32 V
